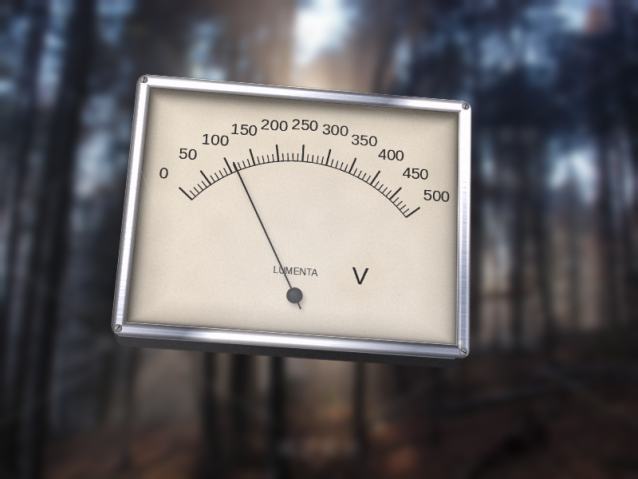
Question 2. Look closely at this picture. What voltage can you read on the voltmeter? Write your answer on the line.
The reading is 110 V
